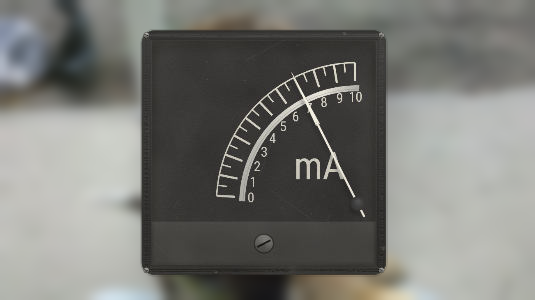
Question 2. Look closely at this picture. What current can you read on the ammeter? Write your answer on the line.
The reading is 7 mA
